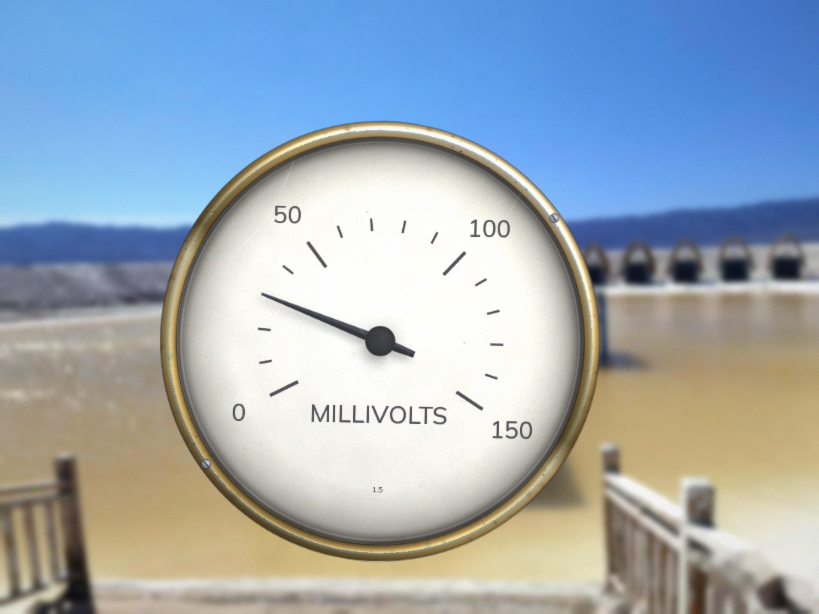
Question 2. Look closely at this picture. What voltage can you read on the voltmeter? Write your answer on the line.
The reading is 30 mV
